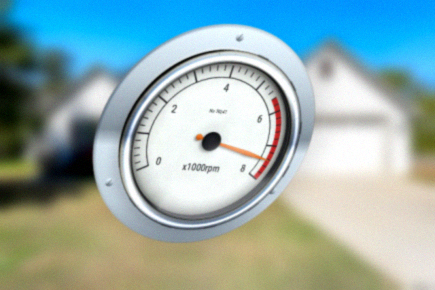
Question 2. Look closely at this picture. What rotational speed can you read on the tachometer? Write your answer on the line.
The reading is 7400 rpm
